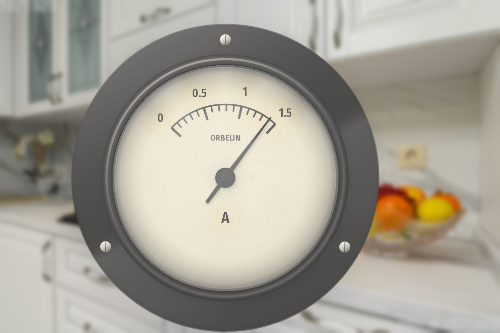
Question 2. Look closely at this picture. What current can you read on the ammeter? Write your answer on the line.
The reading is 1.4 A
